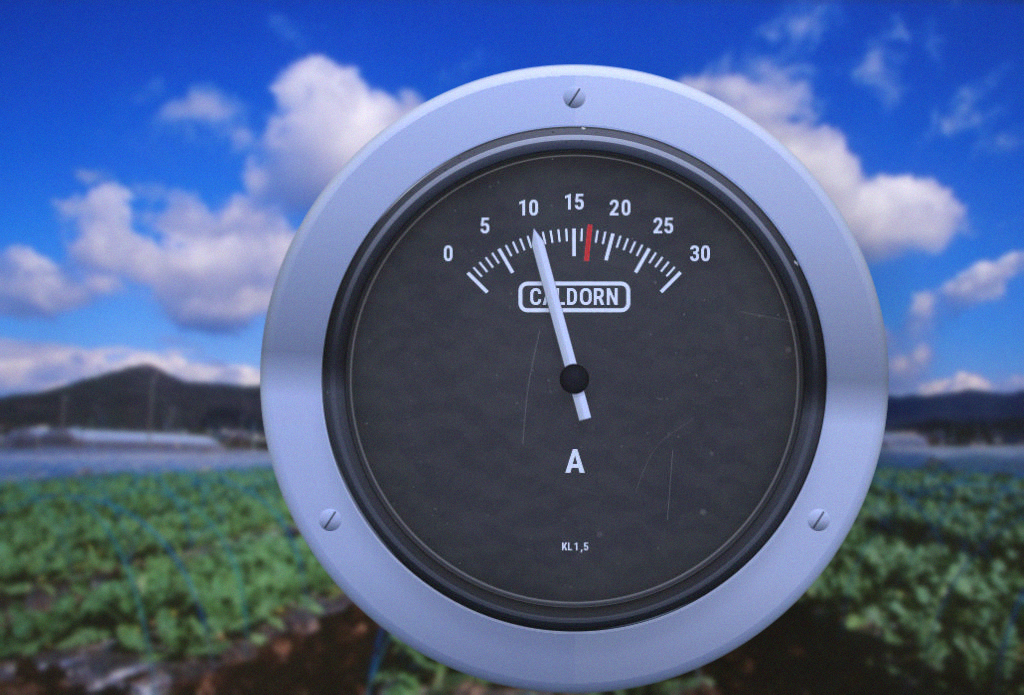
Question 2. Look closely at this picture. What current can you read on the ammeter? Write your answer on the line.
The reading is 10 A
